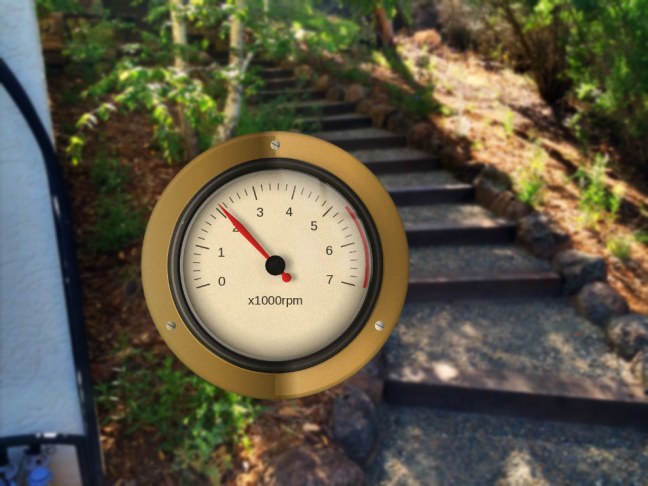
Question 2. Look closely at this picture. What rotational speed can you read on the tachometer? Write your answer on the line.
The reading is 2100 rpm
